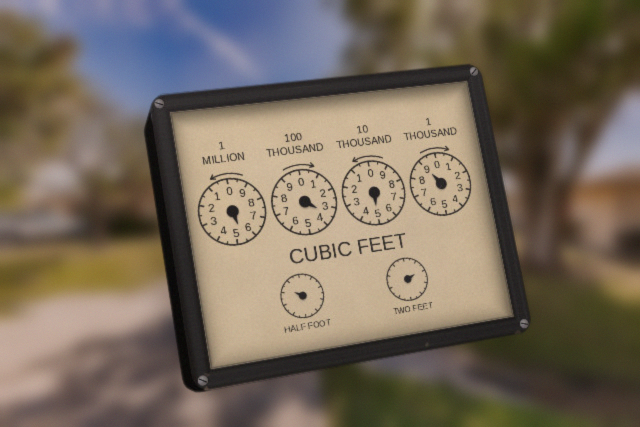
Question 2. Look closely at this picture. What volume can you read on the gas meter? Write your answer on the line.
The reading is 534900 ft³
